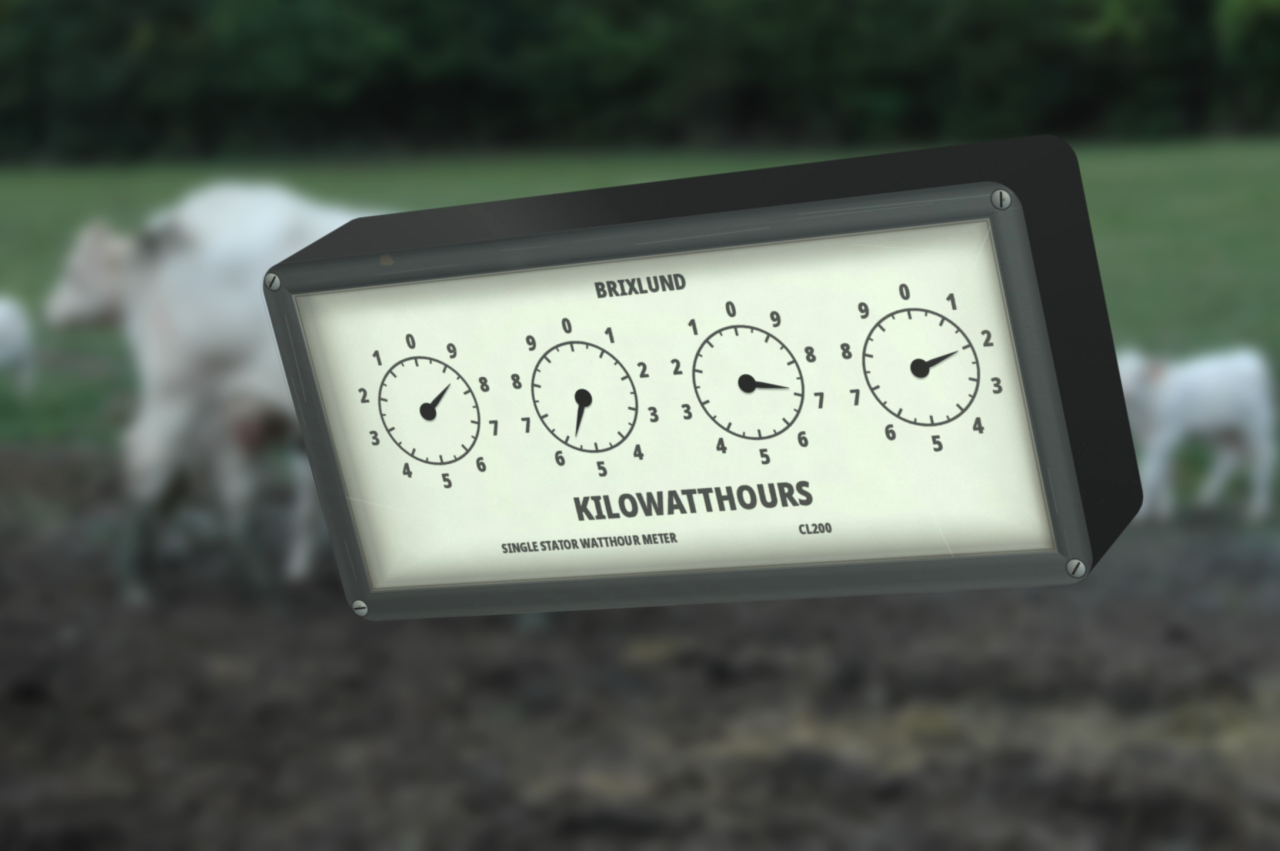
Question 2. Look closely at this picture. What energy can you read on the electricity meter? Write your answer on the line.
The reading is 8572 kWh
